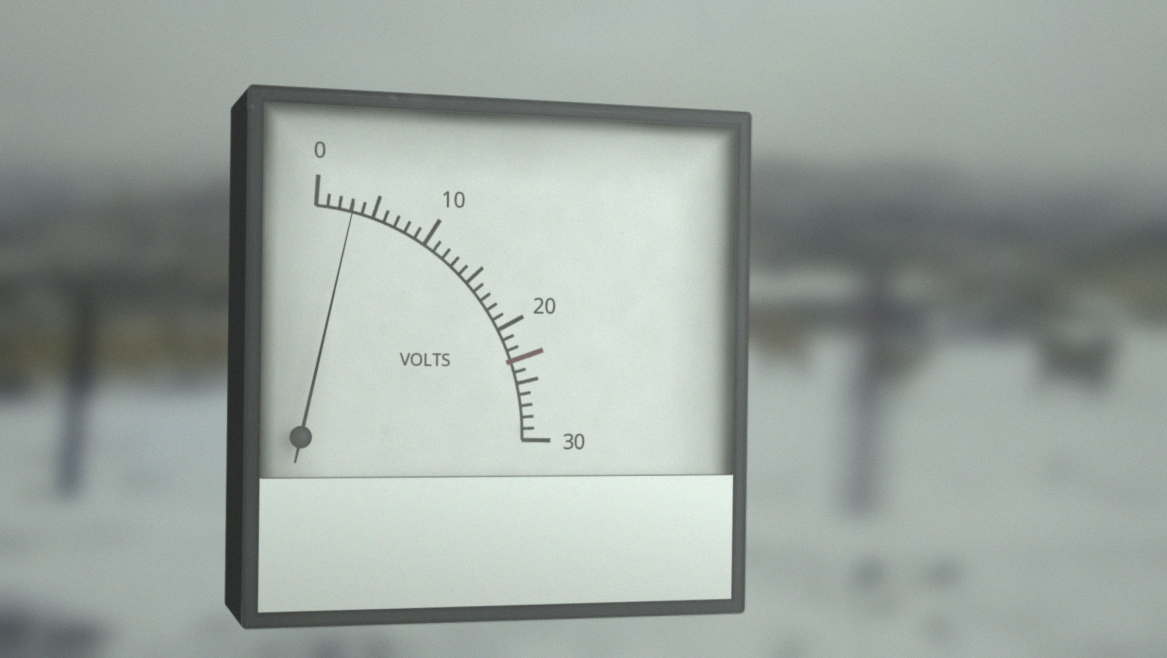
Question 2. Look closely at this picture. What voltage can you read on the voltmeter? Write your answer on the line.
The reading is 3 V
